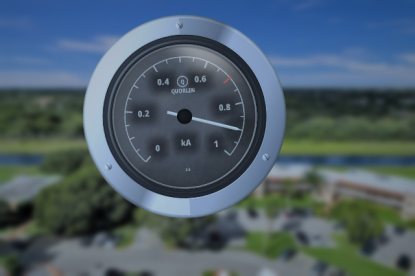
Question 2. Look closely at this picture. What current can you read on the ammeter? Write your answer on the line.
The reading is 0.9 kA
